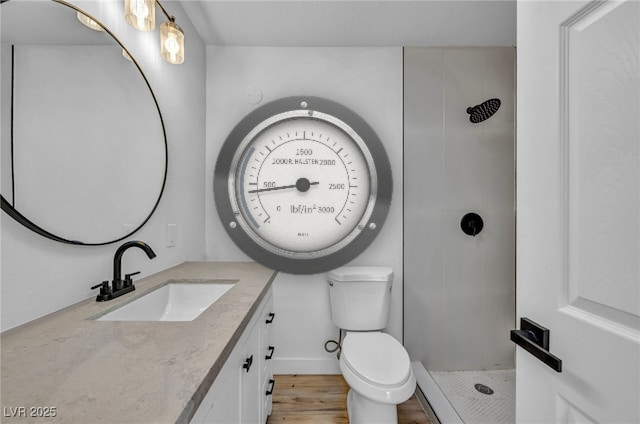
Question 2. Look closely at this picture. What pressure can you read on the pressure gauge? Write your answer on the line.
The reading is 400 psi
